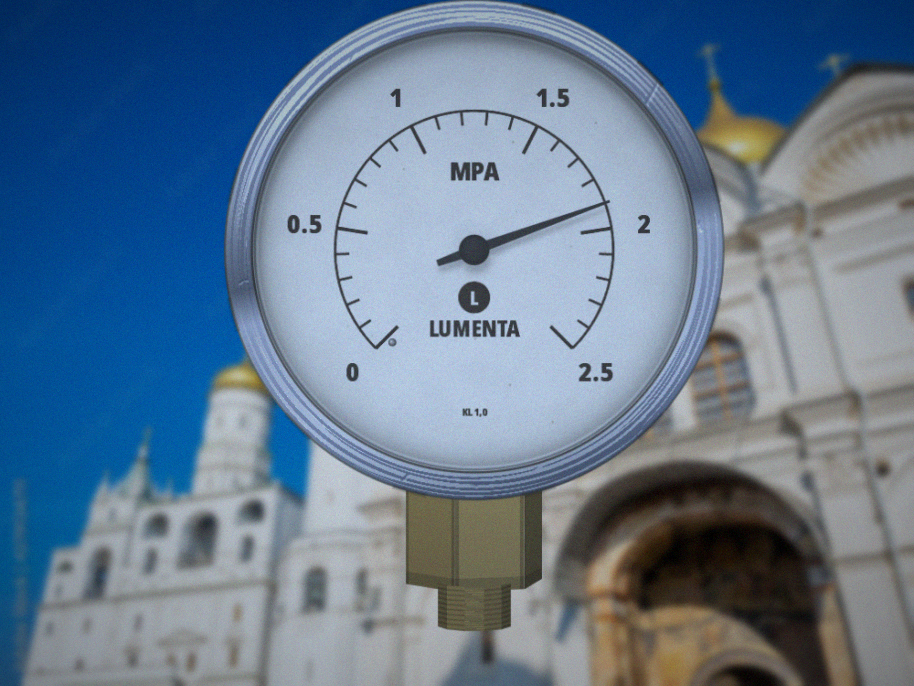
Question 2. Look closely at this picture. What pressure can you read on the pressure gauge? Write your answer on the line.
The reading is 1.9 MPa
